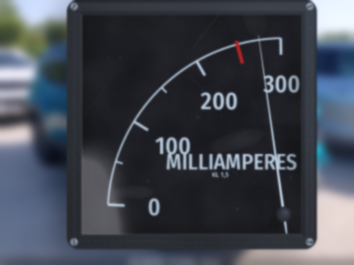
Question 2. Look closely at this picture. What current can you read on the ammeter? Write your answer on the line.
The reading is 275 mA
